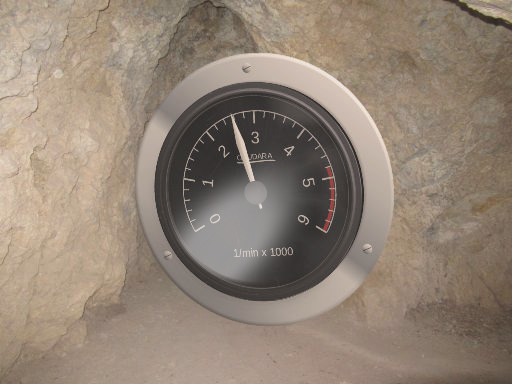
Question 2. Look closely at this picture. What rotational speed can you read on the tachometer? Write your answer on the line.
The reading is 2600 rpm
